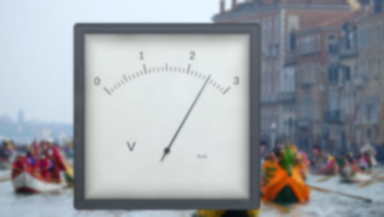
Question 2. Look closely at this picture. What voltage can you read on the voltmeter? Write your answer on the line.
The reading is 2.5 V
